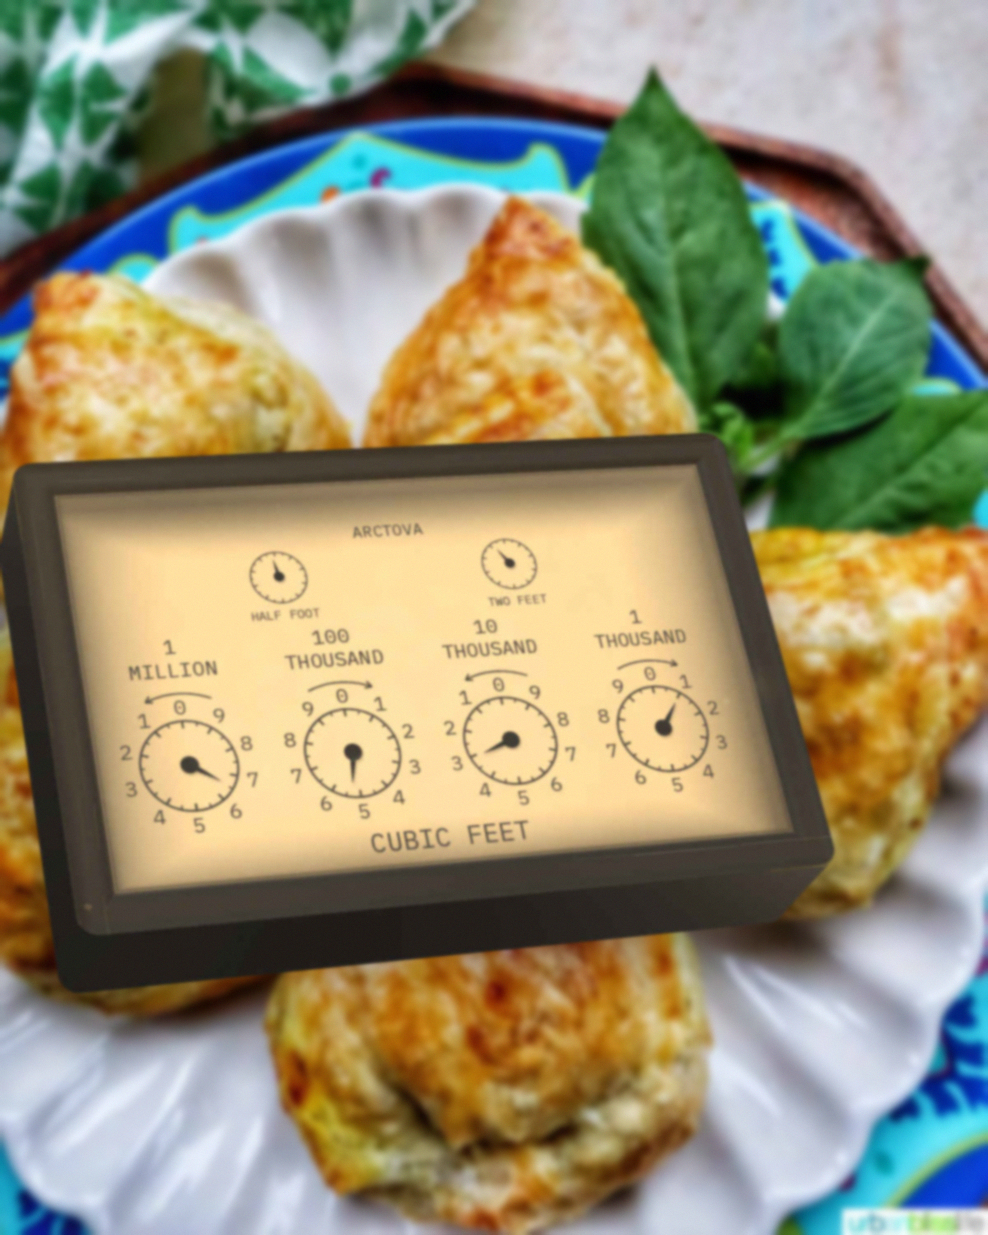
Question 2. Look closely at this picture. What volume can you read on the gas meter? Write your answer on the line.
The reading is 653100 ft³
